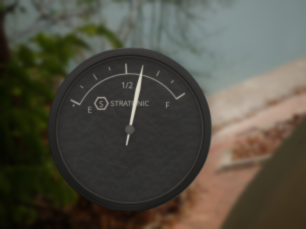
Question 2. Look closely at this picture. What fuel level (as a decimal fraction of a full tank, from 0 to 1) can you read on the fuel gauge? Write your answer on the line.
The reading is 0.625
